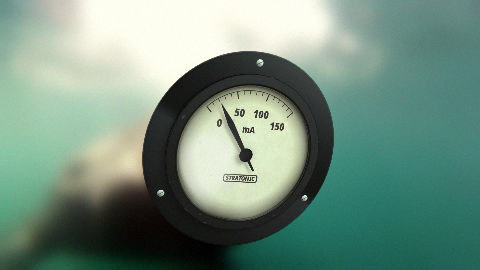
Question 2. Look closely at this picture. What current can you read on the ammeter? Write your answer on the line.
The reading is 20 mA
